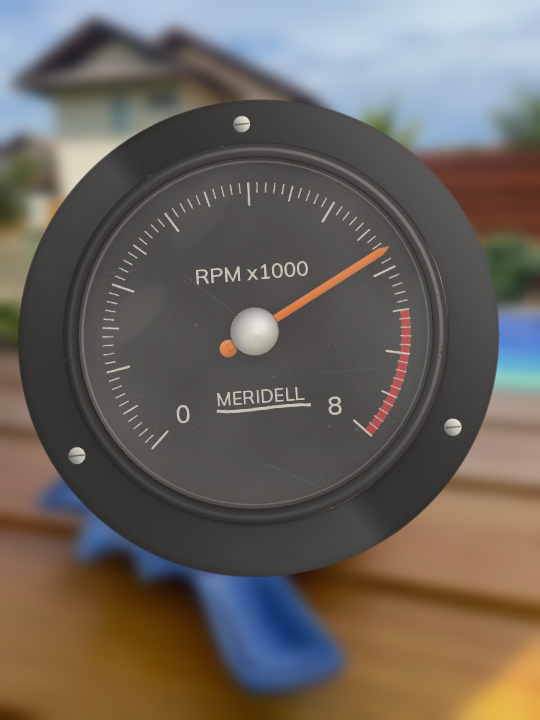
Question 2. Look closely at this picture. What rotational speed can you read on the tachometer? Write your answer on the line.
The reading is 5800 rpm
